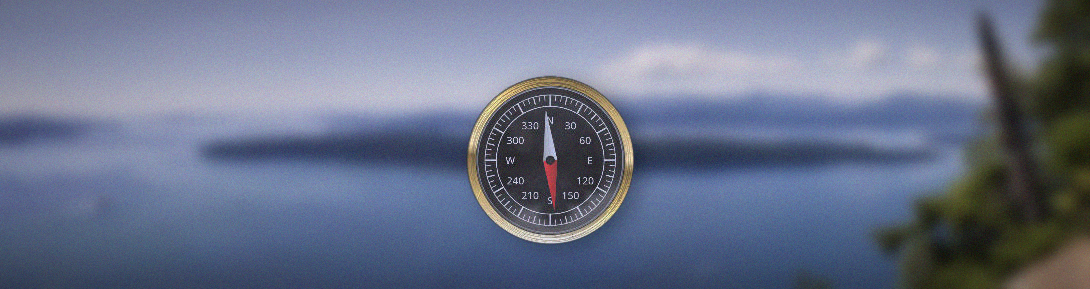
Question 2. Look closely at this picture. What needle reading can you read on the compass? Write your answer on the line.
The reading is 175 °
